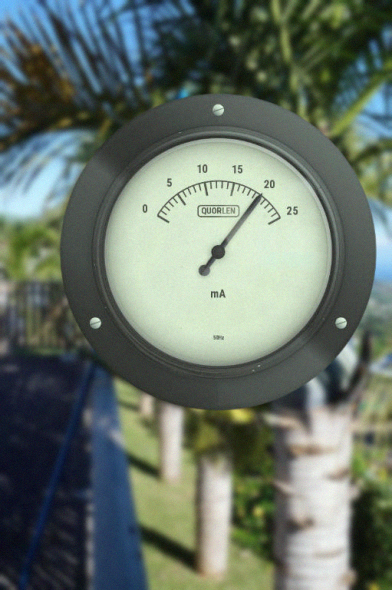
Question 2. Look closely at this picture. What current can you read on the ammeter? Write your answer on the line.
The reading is 20 mA
